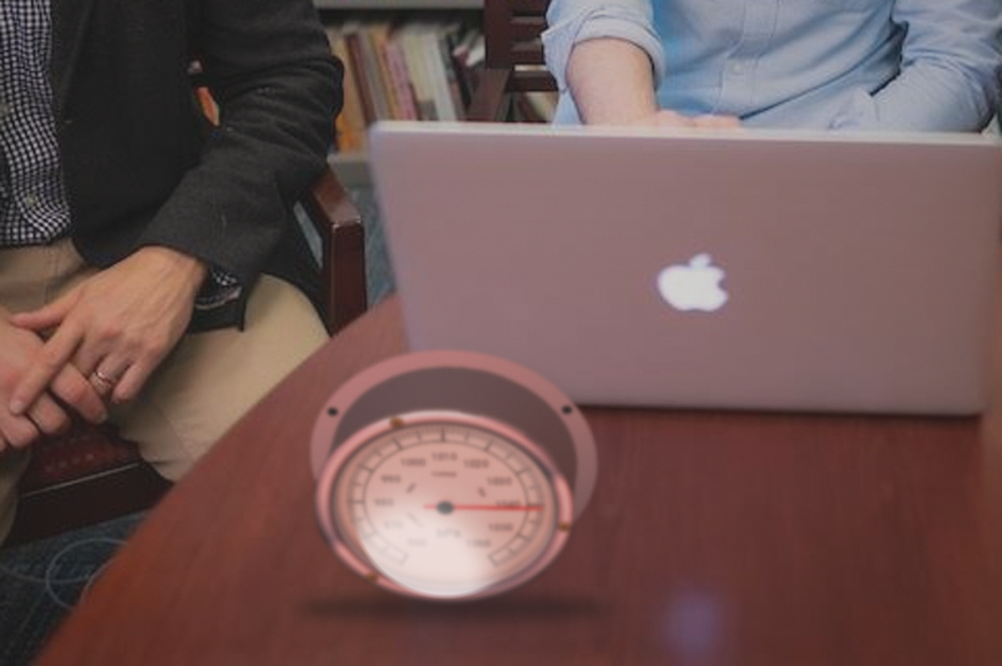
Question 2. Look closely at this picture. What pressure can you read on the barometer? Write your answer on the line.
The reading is 1040 hPa
